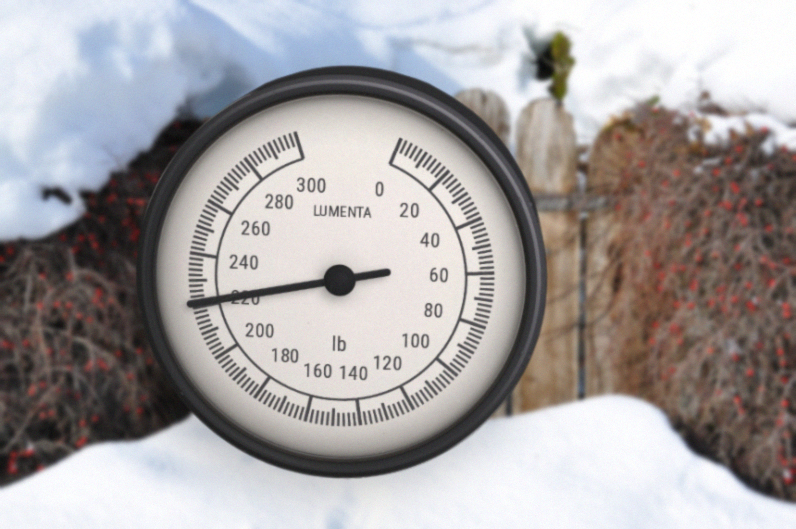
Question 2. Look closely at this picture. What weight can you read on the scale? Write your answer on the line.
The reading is 222 lb
